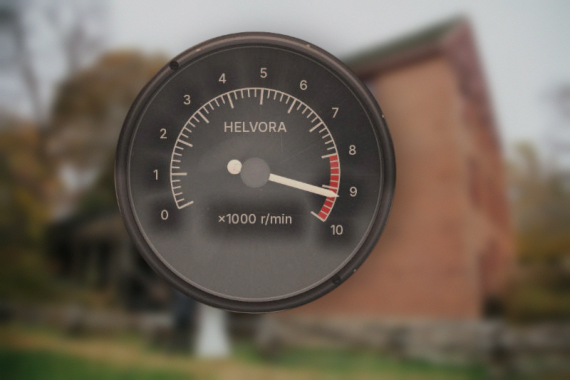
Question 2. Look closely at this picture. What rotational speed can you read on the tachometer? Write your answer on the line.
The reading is 9200 rpm
